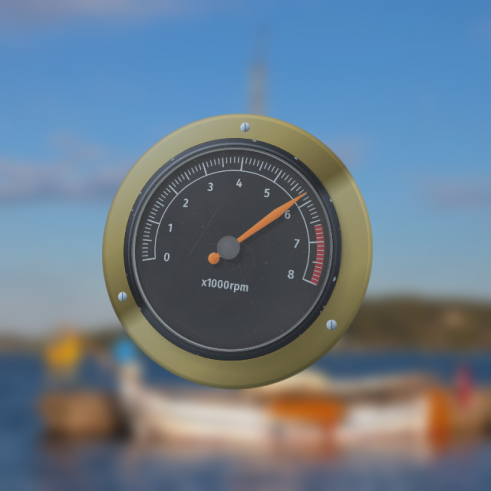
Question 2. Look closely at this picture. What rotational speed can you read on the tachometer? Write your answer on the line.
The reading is 5800 rpm
